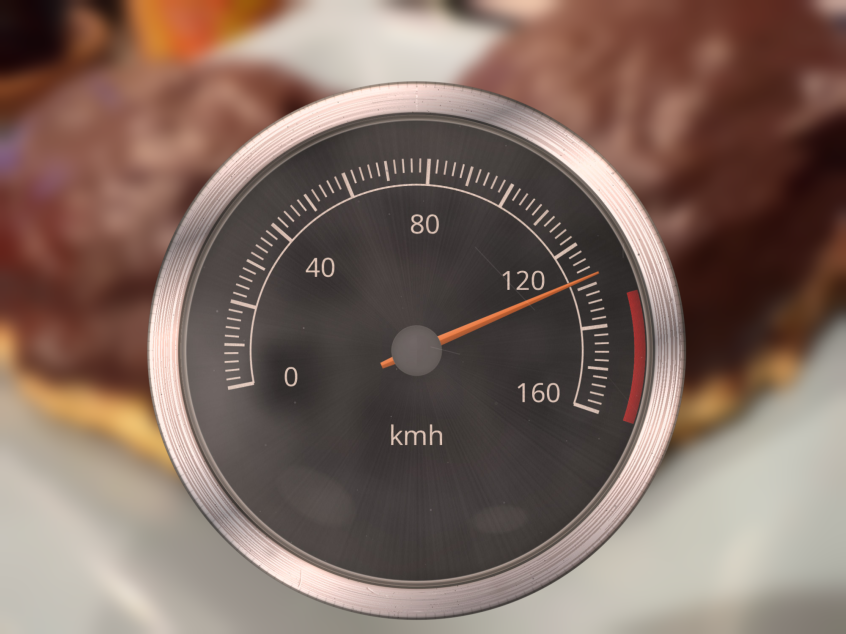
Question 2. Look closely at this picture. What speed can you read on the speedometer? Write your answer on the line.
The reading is 128 km/h
